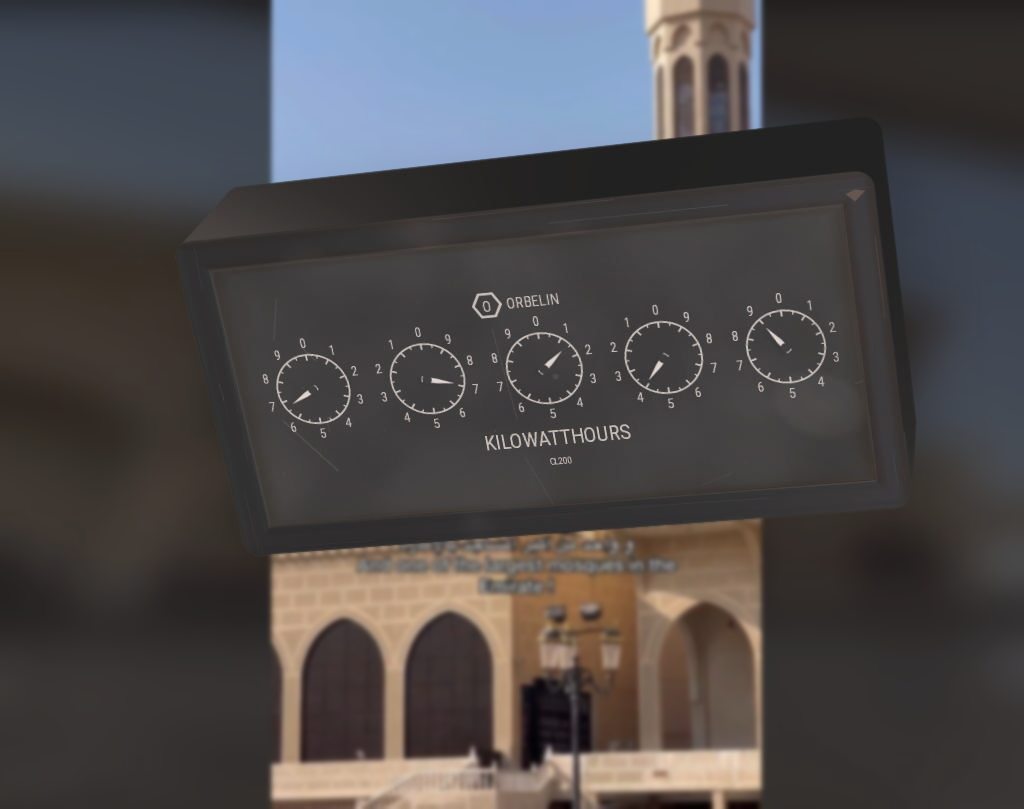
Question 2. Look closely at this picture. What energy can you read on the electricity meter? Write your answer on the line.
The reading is 67139 kWh
